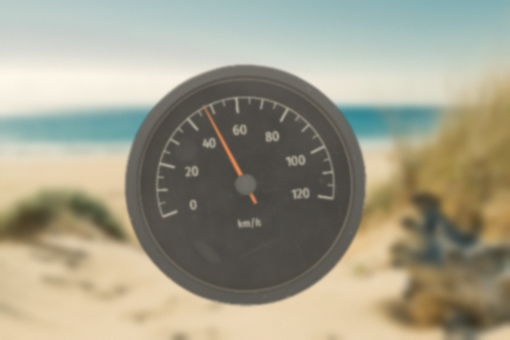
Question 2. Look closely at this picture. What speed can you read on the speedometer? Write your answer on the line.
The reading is 47.5 km/h
